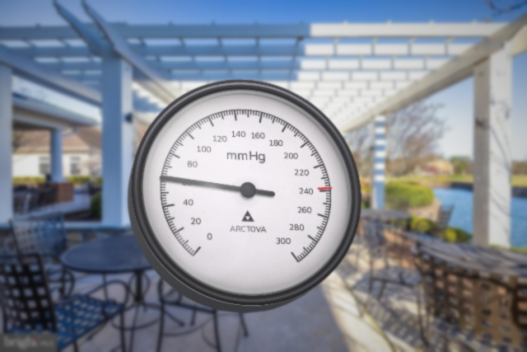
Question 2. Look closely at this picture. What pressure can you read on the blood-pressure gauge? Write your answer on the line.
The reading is 60 mmHg
